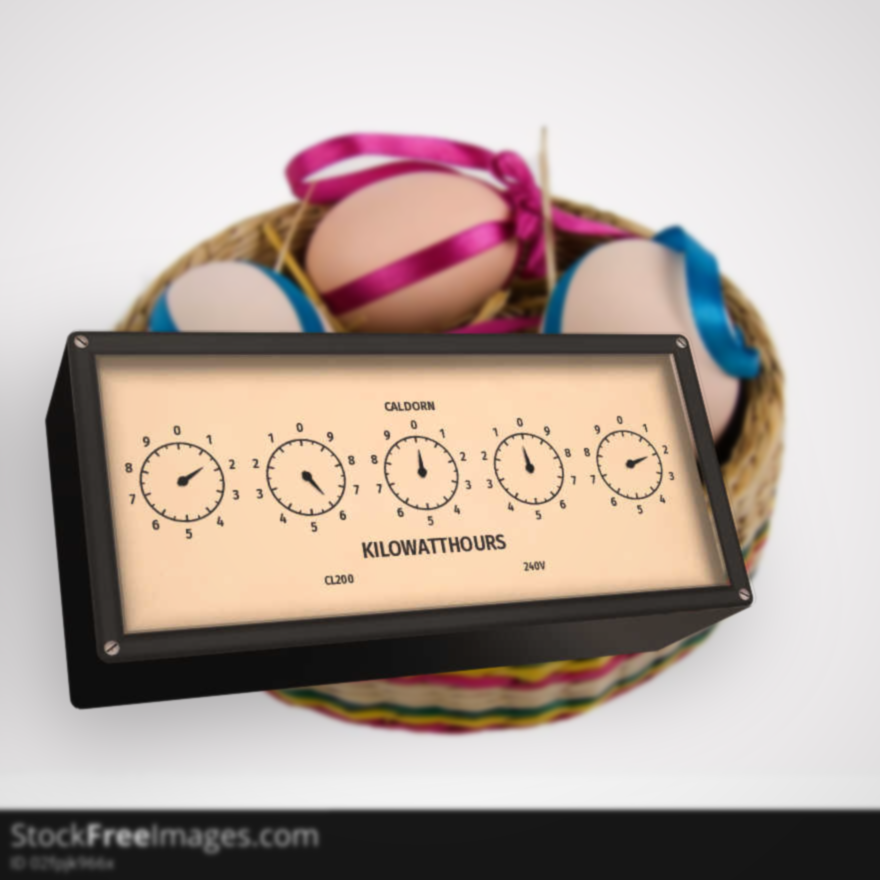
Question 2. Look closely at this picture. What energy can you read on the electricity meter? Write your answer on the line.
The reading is 16002 kWh
